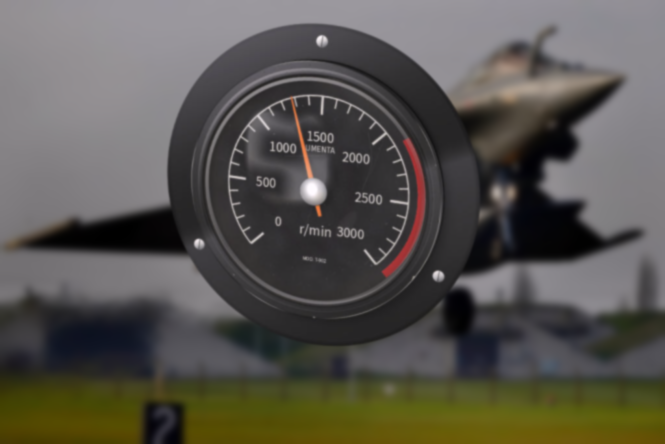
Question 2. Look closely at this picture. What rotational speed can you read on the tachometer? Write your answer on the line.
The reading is 1300 rpm
